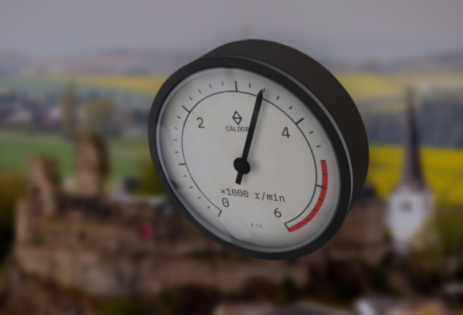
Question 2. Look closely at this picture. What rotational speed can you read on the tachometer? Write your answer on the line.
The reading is 3400 rpm
